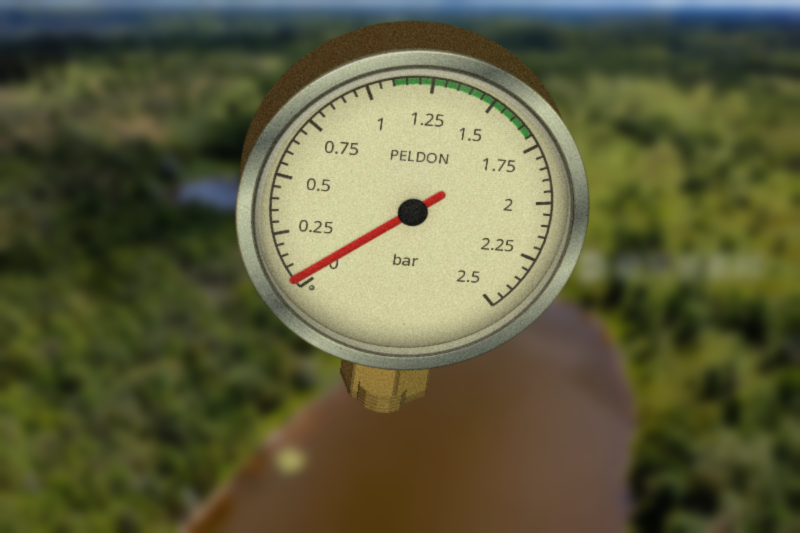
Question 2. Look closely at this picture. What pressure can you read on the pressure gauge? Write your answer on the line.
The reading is 0.05 bar
